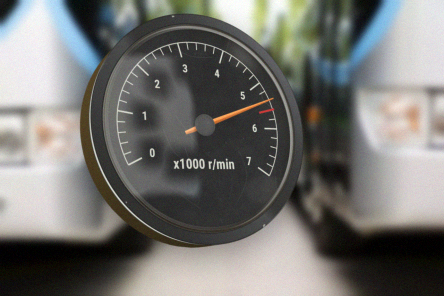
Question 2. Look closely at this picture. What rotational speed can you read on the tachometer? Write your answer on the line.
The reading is 5400 rpm
